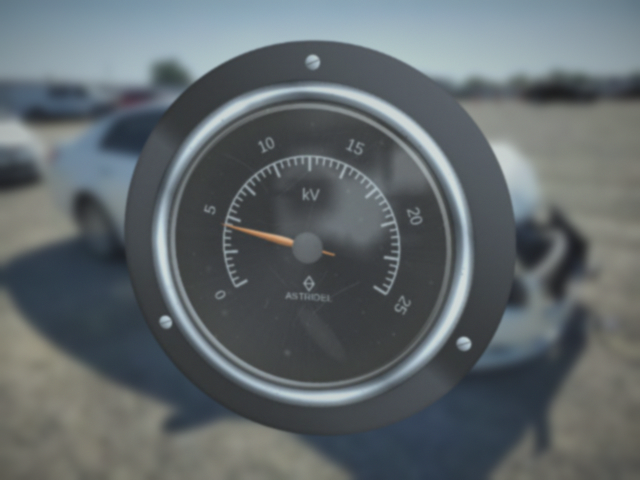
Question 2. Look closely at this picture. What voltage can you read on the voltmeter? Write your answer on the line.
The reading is 4.5 kV
